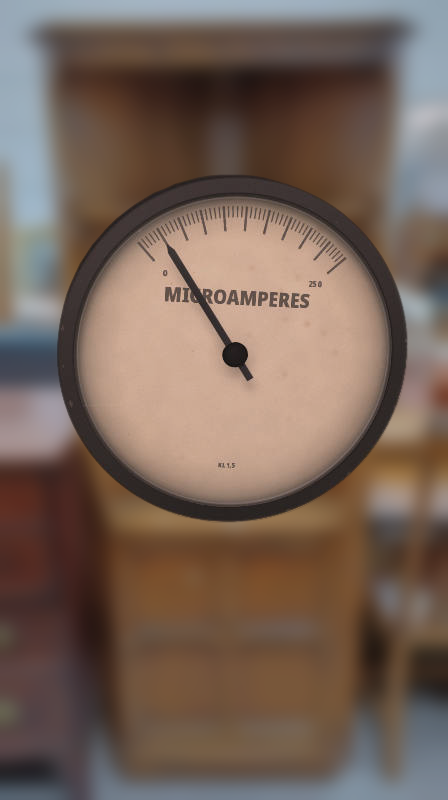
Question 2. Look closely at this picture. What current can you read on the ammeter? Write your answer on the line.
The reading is 25 µA
